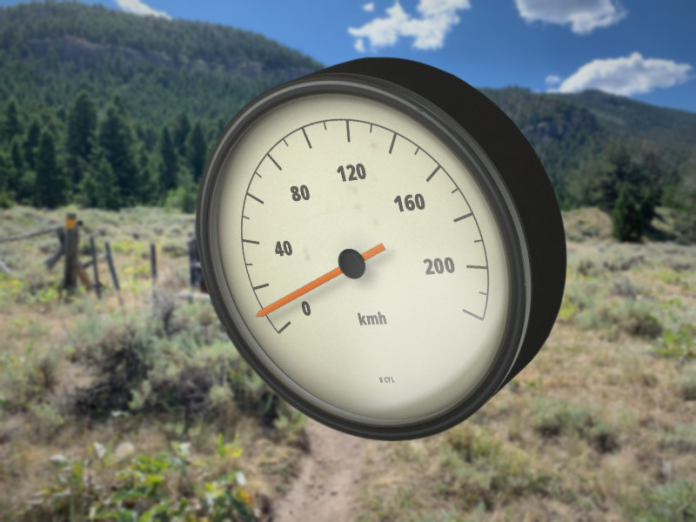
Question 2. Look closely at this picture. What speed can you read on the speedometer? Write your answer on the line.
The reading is 10 km/h
